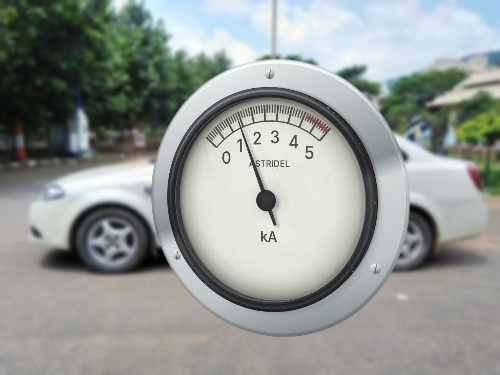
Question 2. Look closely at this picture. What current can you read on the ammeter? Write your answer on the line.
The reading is 1.5 kA
